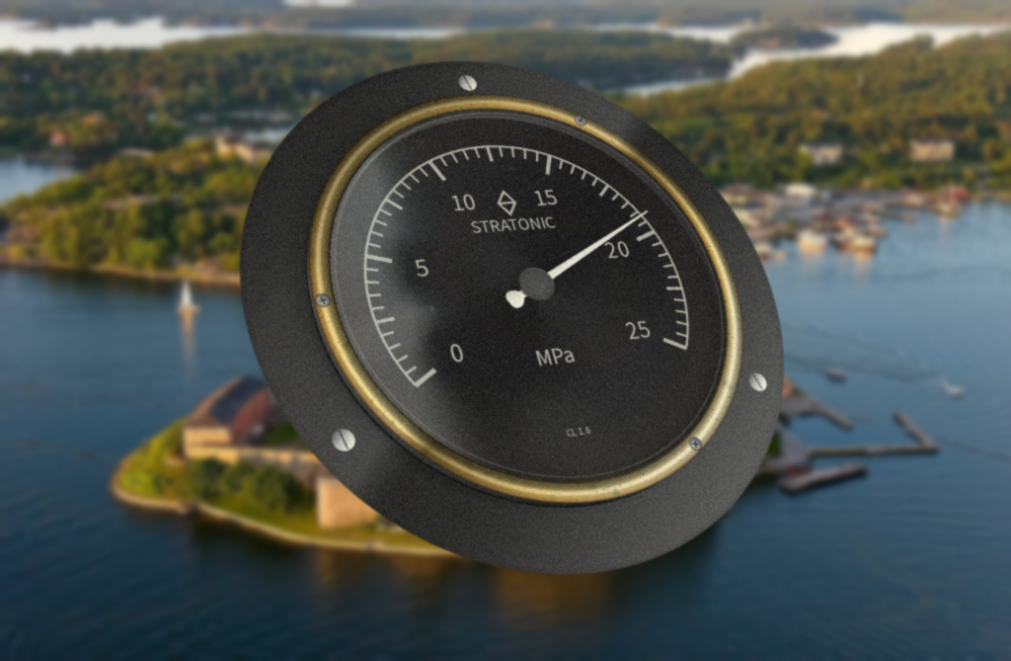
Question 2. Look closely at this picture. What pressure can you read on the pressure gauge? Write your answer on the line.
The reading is 19.25 MPa
